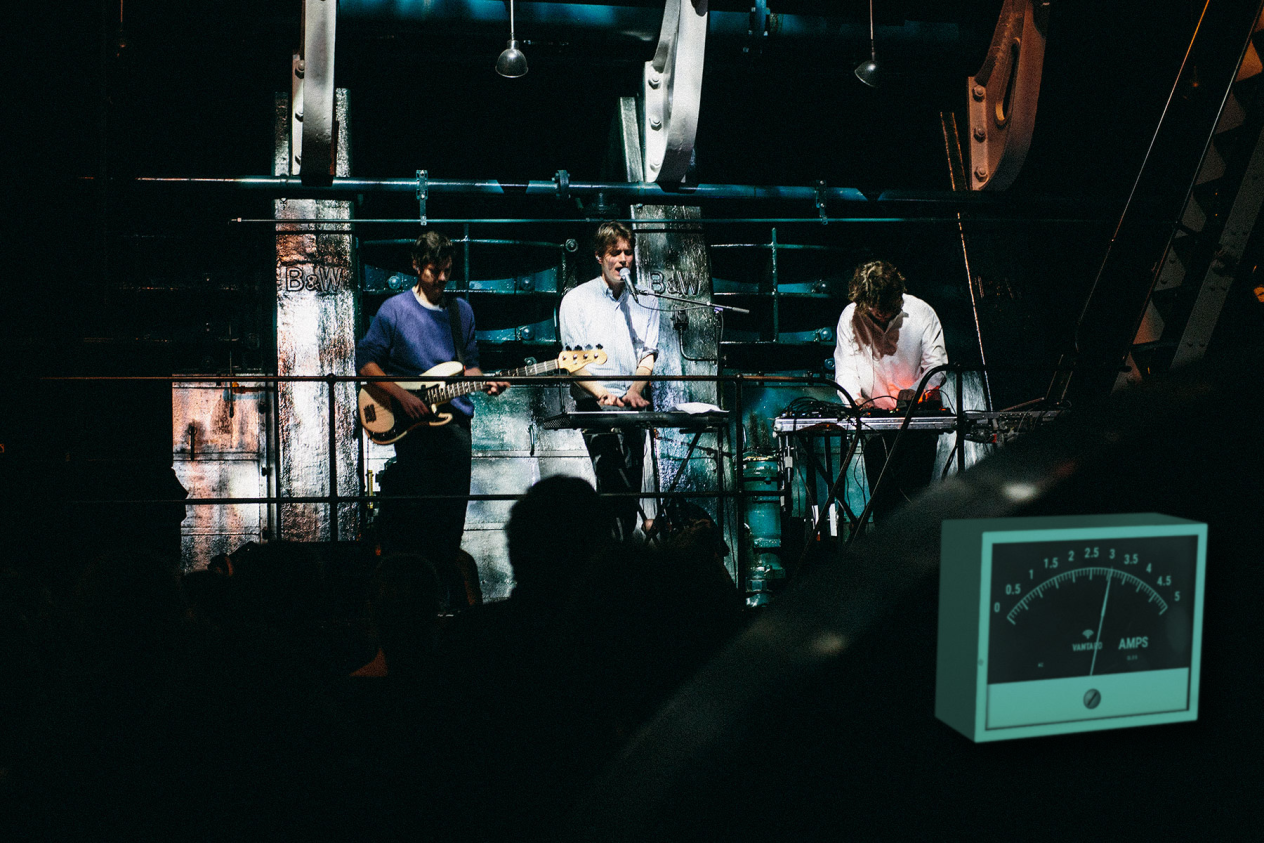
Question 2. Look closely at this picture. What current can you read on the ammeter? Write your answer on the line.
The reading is 3 A
